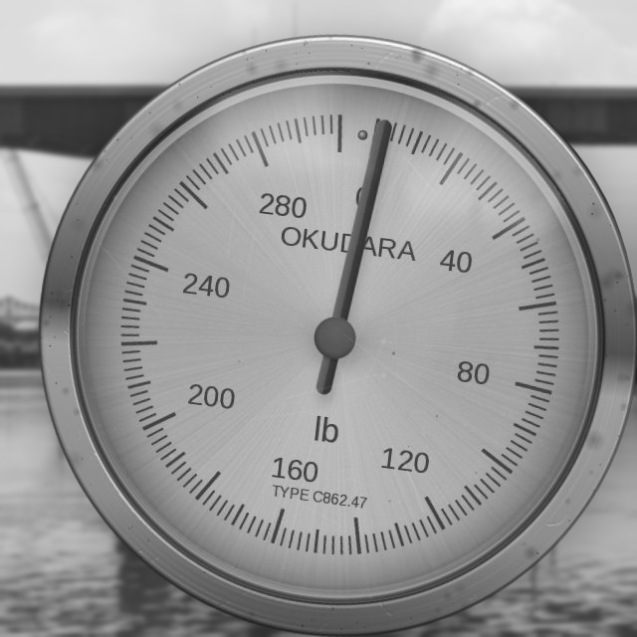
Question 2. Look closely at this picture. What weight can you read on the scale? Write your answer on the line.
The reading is 2 lb
